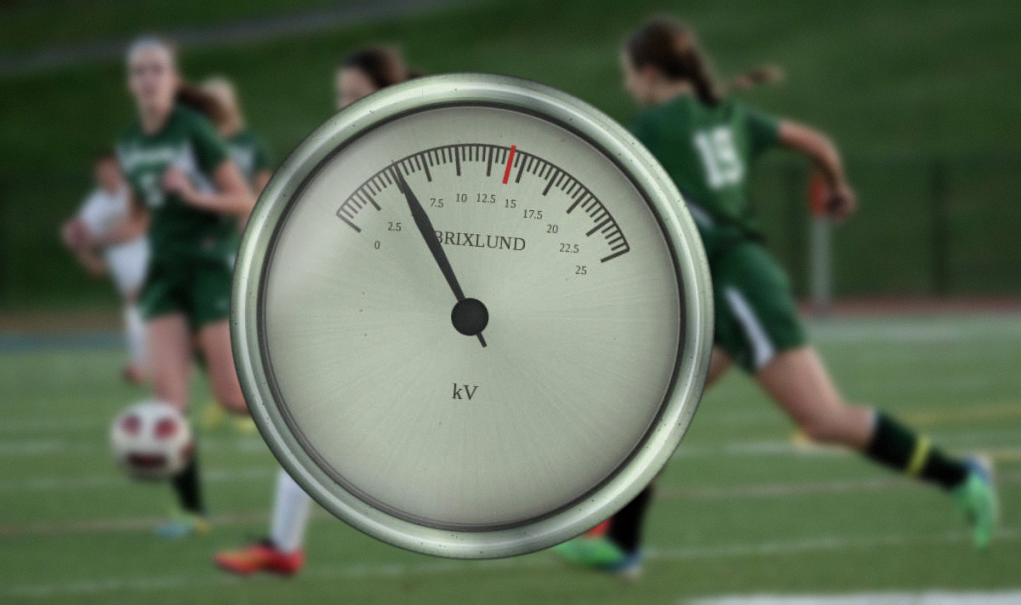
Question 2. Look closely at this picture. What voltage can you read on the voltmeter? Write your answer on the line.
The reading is 5.5 kV
